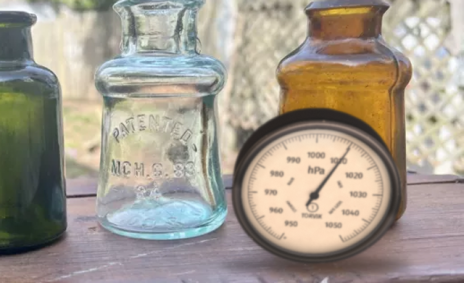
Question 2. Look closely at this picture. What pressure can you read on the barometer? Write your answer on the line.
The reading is 1010 hPa
